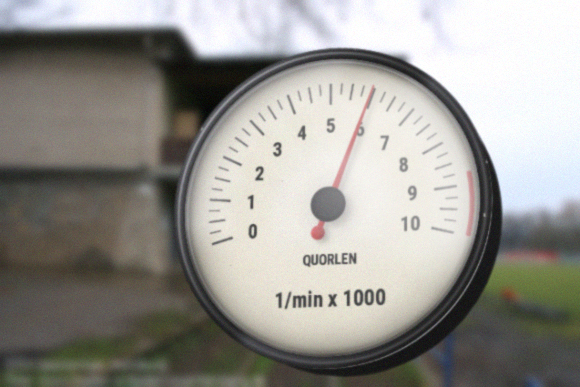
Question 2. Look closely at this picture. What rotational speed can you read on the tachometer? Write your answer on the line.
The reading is 6000 rpm
